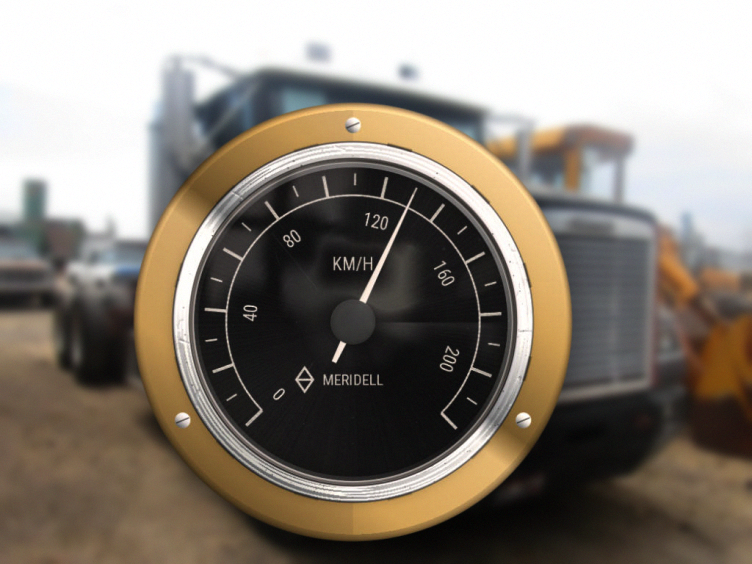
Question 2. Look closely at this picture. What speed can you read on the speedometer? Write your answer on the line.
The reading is 130 km/h
